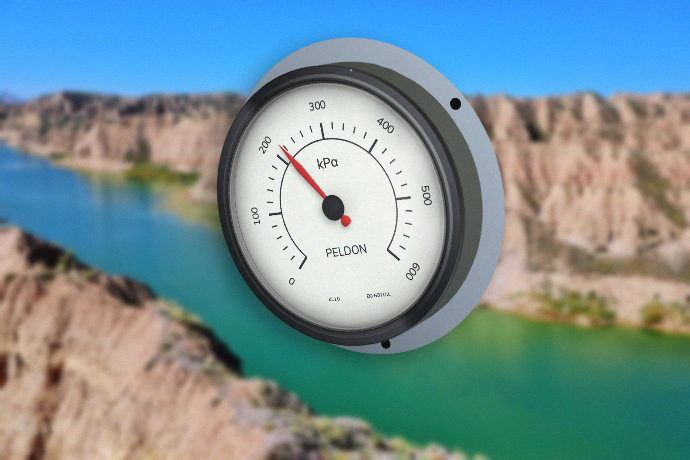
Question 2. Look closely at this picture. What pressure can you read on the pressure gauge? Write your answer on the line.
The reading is 220 kPa
